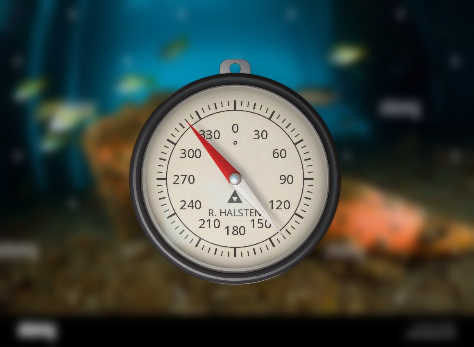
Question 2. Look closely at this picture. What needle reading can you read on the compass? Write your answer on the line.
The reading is 320 °
